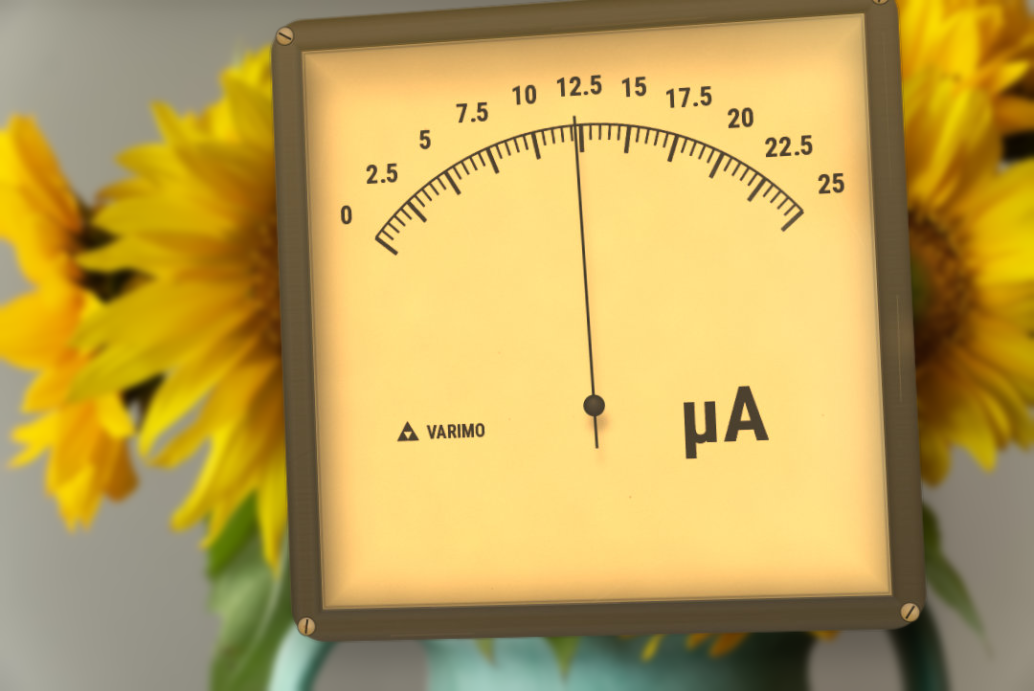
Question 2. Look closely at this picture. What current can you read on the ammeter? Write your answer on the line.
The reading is 12.25 µA
